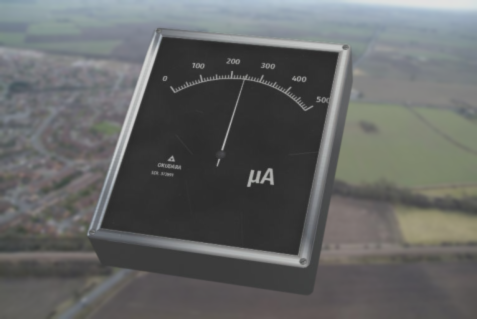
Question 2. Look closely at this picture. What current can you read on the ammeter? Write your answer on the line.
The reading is 250 µA
